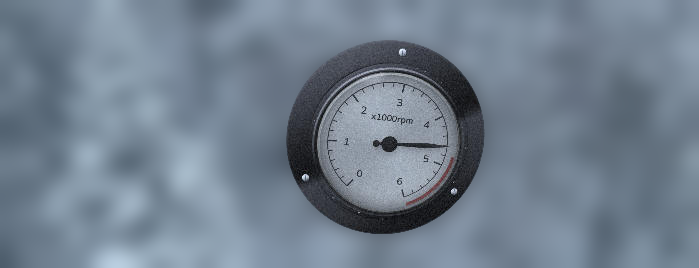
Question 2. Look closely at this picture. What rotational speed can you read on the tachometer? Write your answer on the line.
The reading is 4600 rpm
